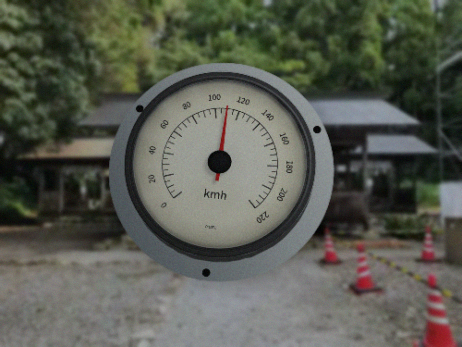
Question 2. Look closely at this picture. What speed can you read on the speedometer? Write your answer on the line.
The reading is 110 km/h
